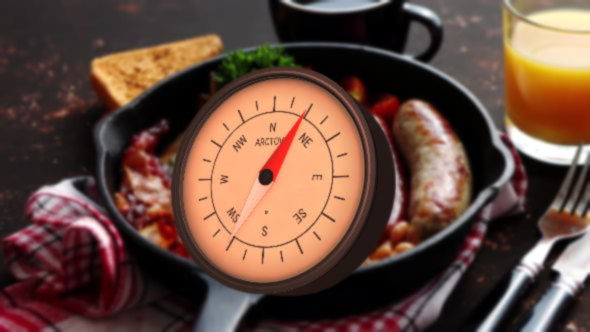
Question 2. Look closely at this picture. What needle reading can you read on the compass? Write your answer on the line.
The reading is 30 °
